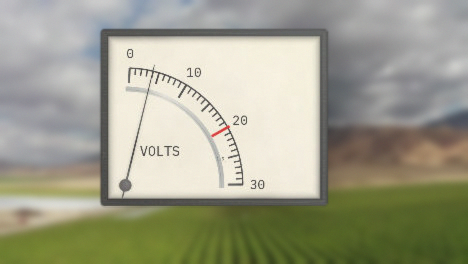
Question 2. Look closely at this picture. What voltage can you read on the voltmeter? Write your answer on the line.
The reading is 4 V
